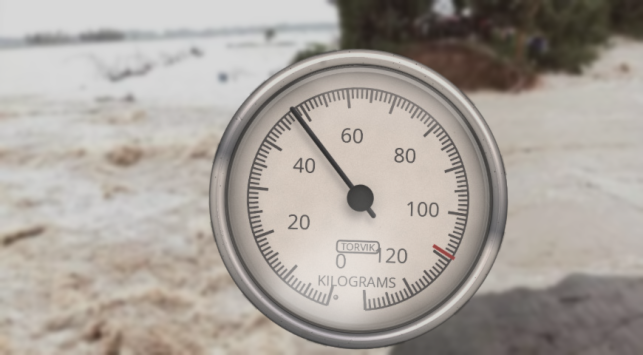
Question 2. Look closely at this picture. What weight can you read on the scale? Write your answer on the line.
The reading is 48 kg
